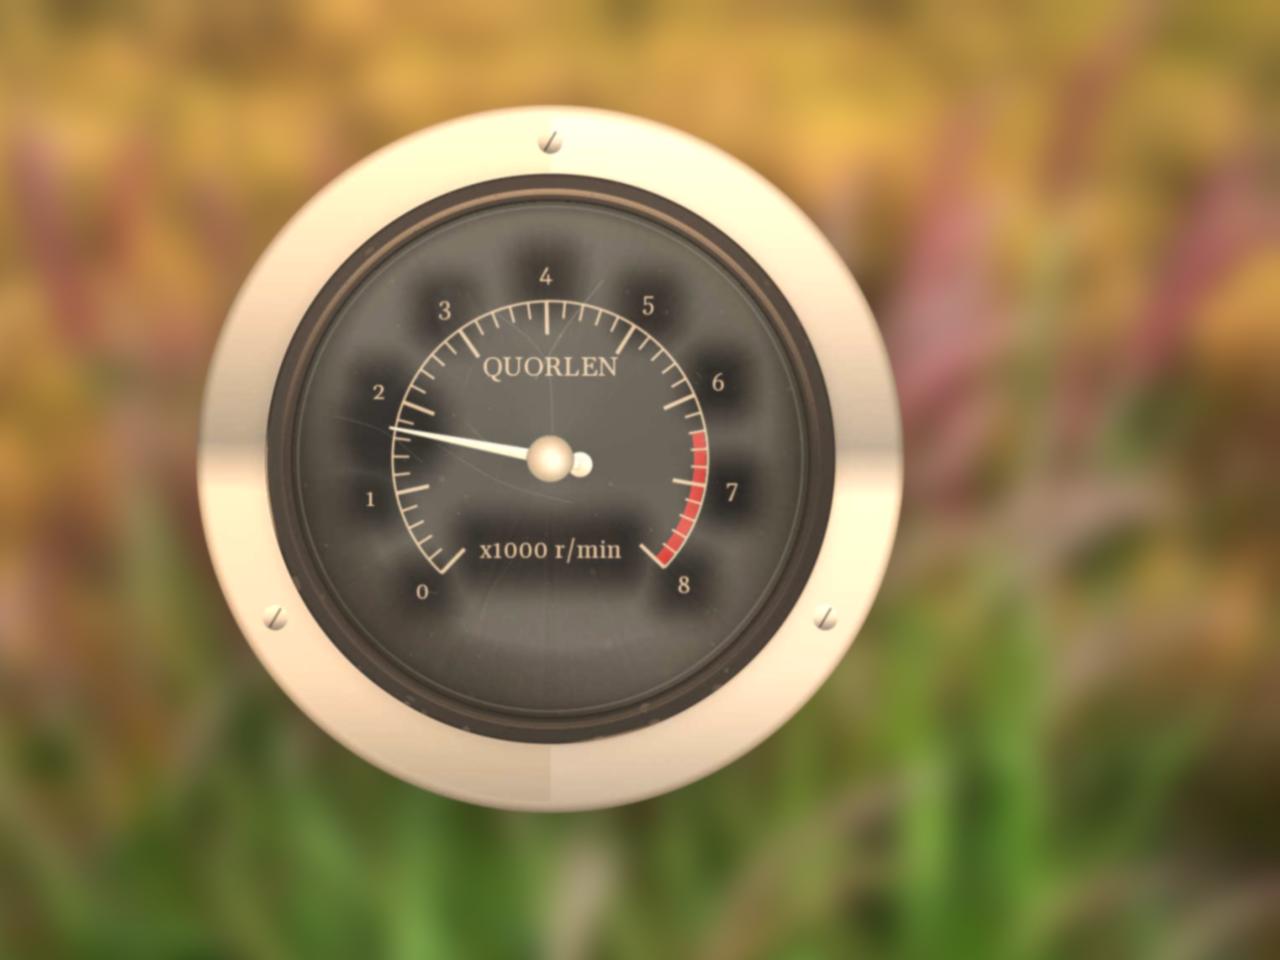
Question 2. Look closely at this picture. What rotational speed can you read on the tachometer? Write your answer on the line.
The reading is 1700 rpm
